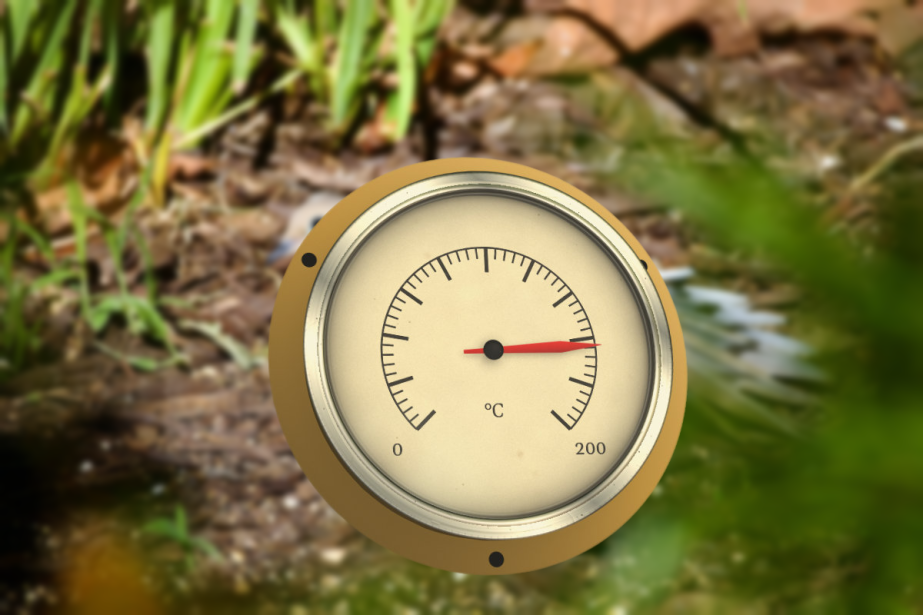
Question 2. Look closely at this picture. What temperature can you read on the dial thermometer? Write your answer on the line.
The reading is 164 °C
